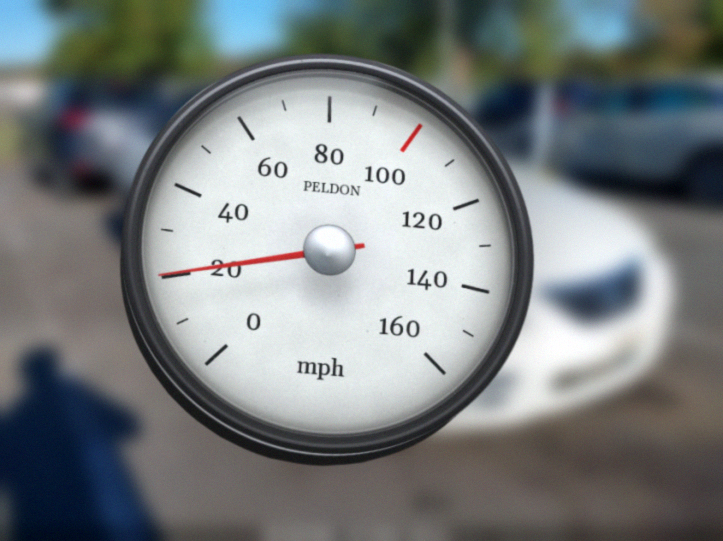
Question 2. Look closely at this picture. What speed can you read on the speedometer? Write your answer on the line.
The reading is 20 mph
